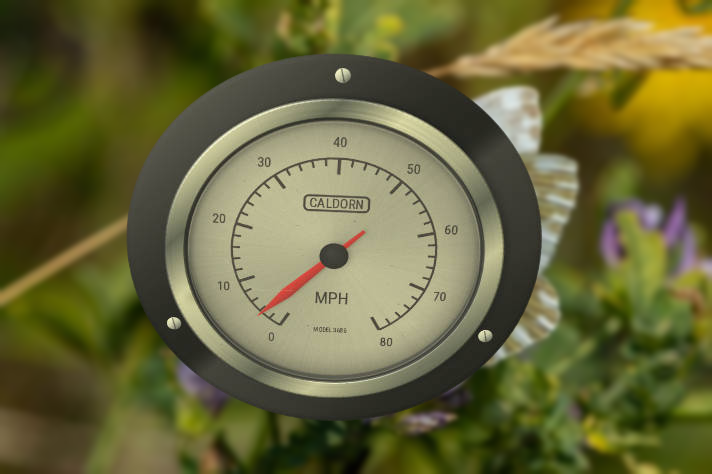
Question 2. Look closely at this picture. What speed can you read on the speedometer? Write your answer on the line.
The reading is 4 mph
